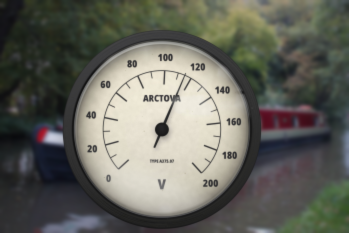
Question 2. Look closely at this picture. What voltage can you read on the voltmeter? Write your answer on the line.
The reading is 115 V
